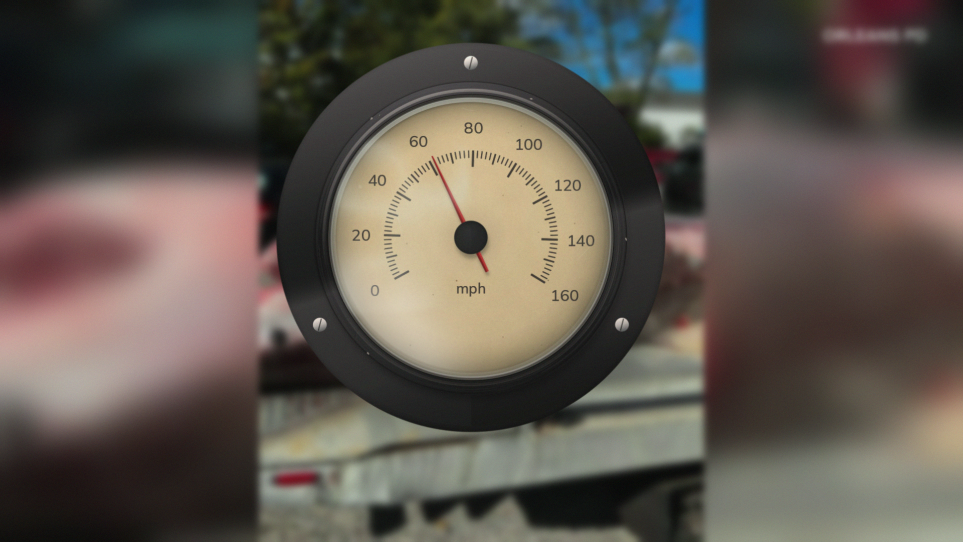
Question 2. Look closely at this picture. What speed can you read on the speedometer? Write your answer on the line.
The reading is 62 mph
